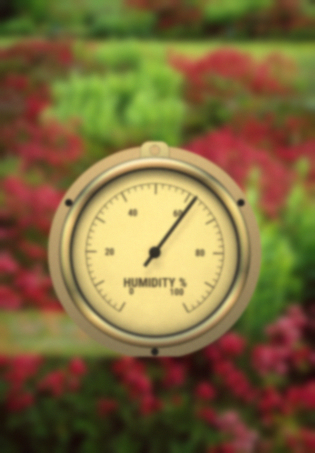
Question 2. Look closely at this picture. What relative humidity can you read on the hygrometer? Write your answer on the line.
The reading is 62 %
